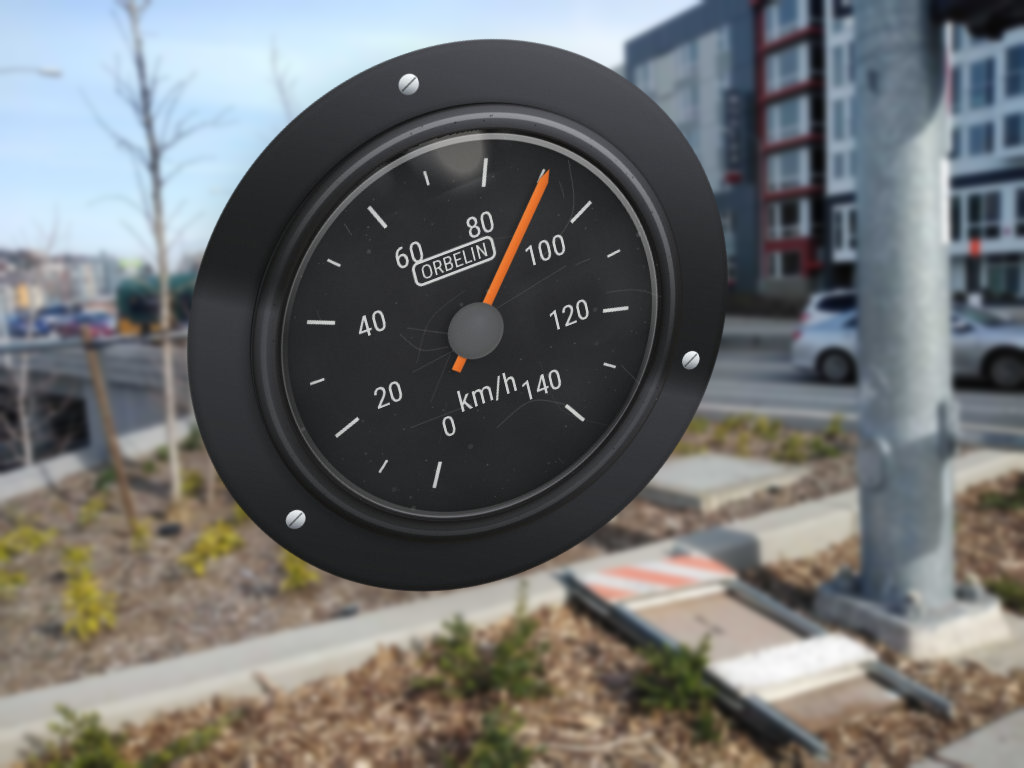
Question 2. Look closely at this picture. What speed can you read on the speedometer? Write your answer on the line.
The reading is 90 km/h
